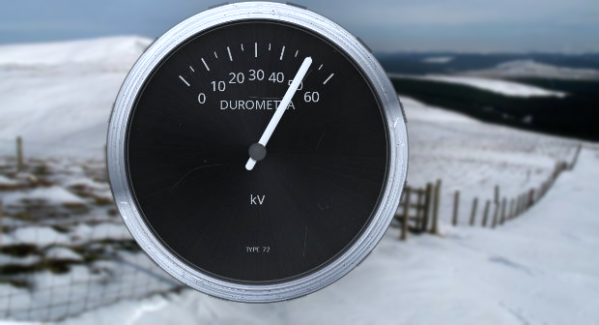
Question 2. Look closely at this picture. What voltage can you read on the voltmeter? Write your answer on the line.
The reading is 50 kV
